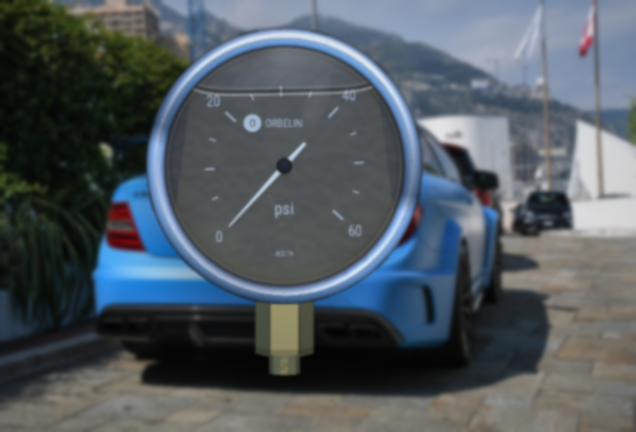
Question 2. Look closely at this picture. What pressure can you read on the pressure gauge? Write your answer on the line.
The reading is 0 psi
